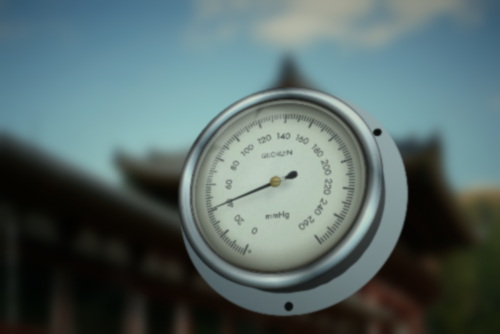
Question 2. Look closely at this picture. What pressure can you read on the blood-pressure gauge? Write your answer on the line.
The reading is 40 mmHg
